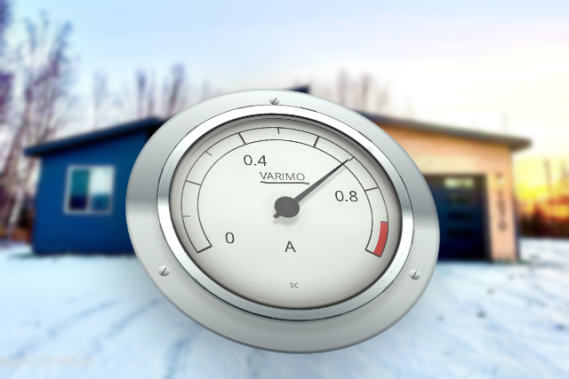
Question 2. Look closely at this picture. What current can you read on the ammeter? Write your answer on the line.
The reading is 0.7 A
